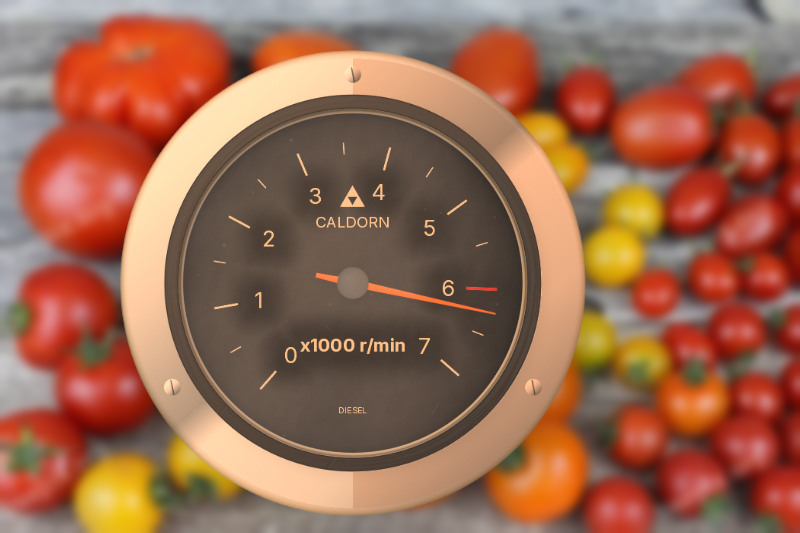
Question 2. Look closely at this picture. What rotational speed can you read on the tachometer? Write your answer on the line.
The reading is 6250 rpm
